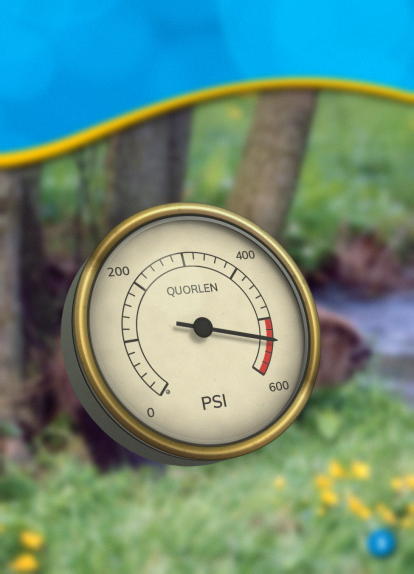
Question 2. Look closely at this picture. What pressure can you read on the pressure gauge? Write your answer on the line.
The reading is 540 psi
